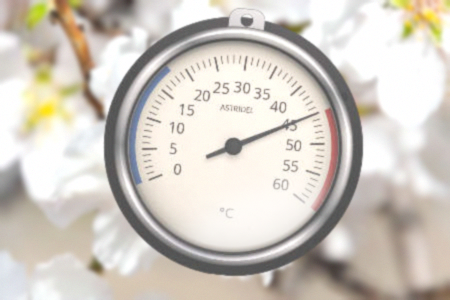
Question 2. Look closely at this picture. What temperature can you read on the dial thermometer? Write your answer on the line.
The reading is 45 °C
